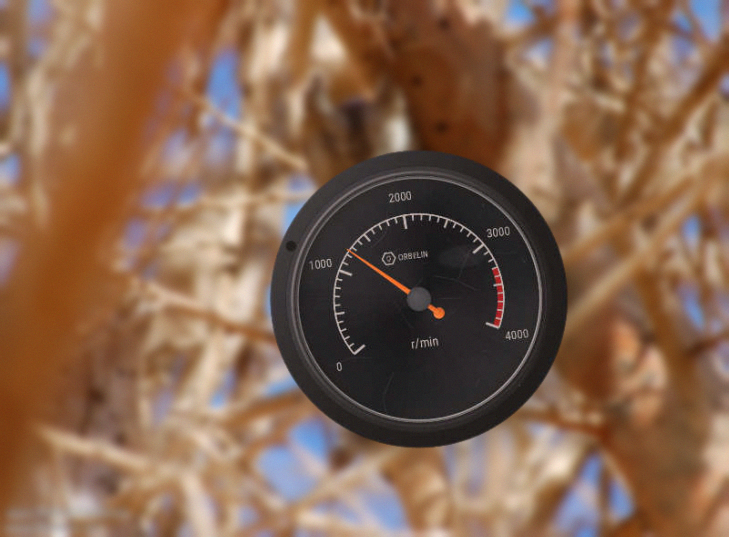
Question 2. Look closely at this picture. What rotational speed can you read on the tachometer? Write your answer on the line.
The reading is 1250 rpm
